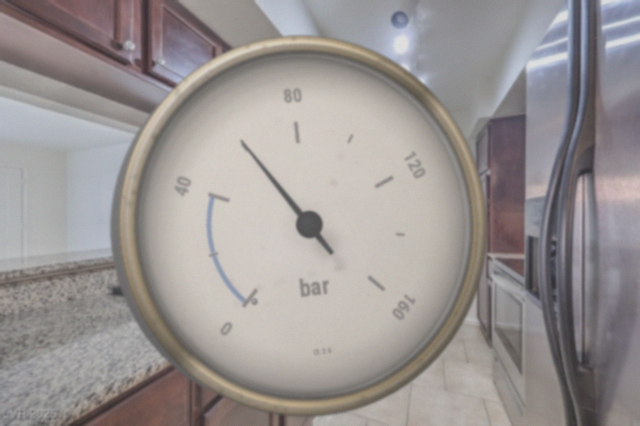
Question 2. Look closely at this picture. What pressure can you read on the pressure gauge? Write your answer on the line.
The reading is 60 bar
